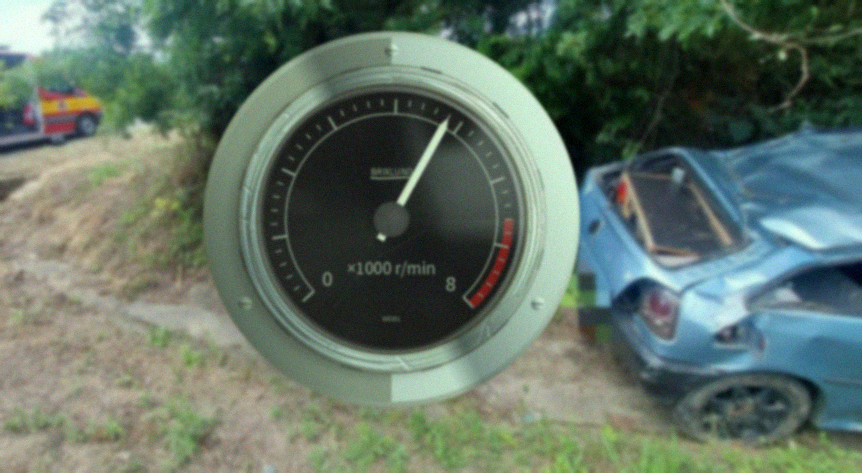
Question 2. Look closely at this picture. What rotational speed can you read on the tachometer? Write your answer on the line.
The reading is 4800 rpm
